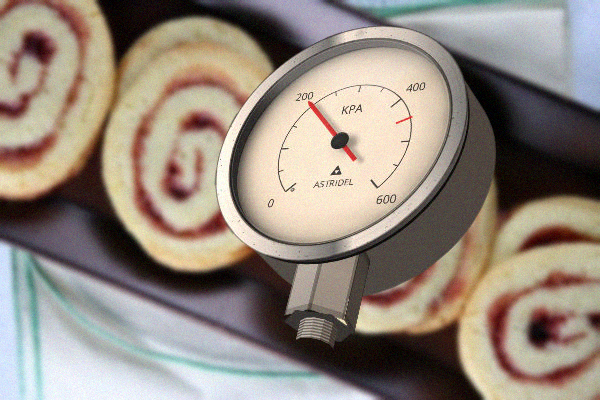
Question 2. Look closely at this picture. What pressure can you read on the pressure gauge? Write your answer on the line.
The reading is 200 kPa
